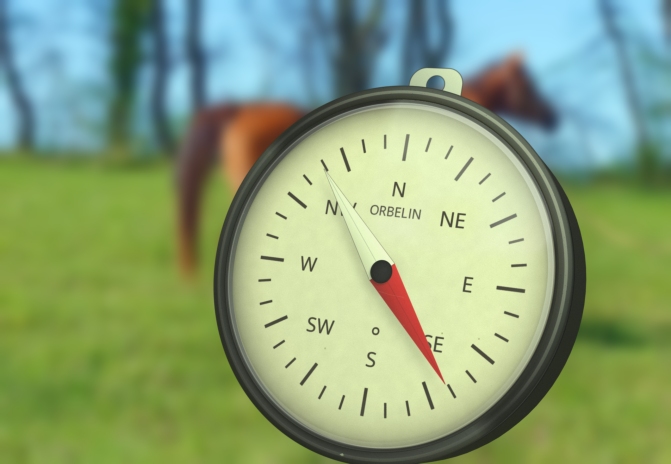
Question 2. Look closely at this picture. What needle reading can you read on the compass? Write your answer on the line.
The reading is 140 °
